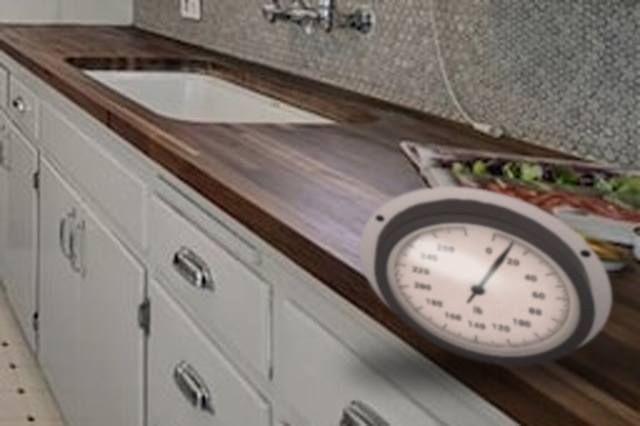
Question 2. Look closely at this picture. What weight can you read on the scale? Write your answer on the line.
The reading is 10 lb
